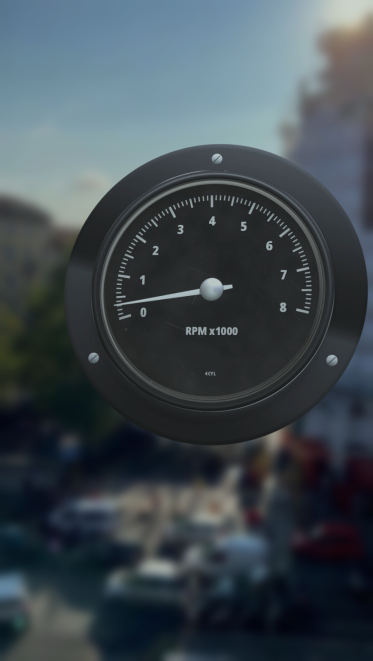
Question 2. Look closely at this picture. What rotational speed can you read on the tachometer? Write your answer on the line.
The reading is 300 rpm
